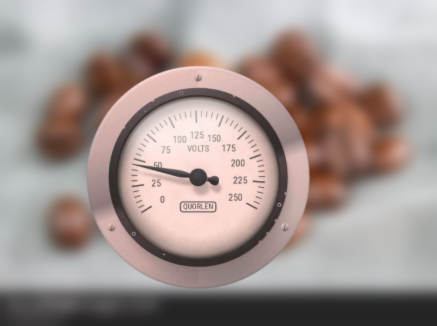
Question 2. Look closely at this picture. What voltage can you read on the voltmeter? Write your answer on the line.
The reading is 45 V
